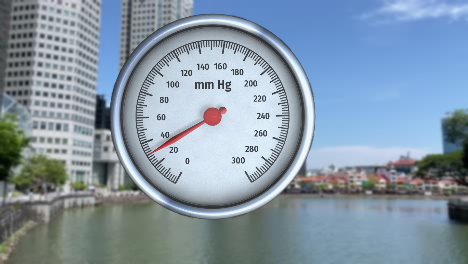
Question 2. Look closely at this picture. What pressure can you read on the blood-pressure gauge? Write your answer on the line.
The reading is 30 mmHg
